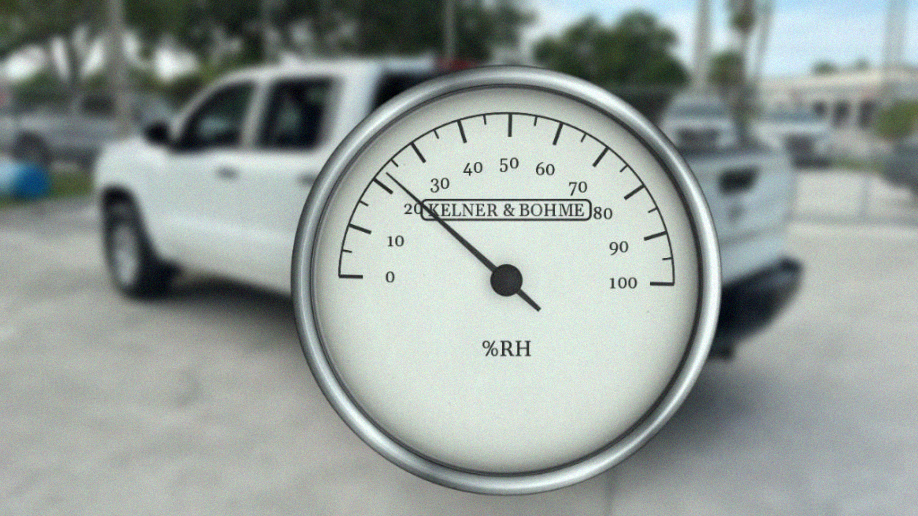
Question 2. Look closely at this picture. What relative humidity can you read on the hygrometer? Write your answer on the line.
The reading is 22.5 %
